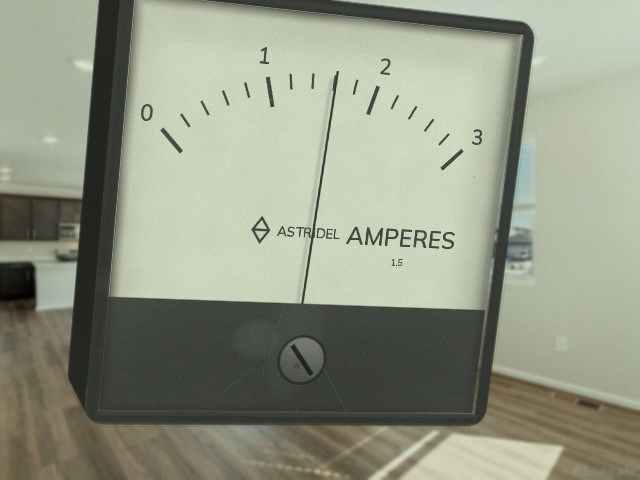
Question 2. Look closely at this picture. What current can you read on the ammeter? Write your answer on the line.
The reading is 1.6 A
